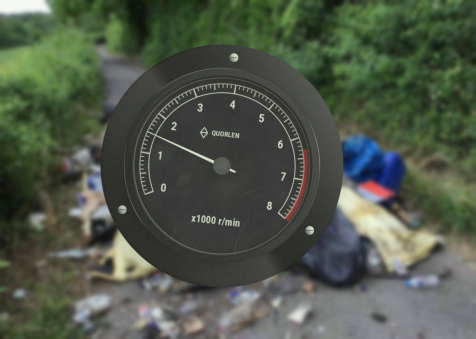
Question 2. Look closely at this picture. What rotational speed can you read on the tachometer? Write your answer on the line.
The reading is 1500 rpm
